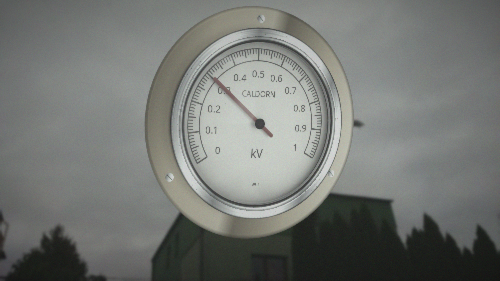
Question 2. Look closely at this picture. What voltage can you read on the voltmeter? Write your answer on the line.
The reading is 0.3 kV
